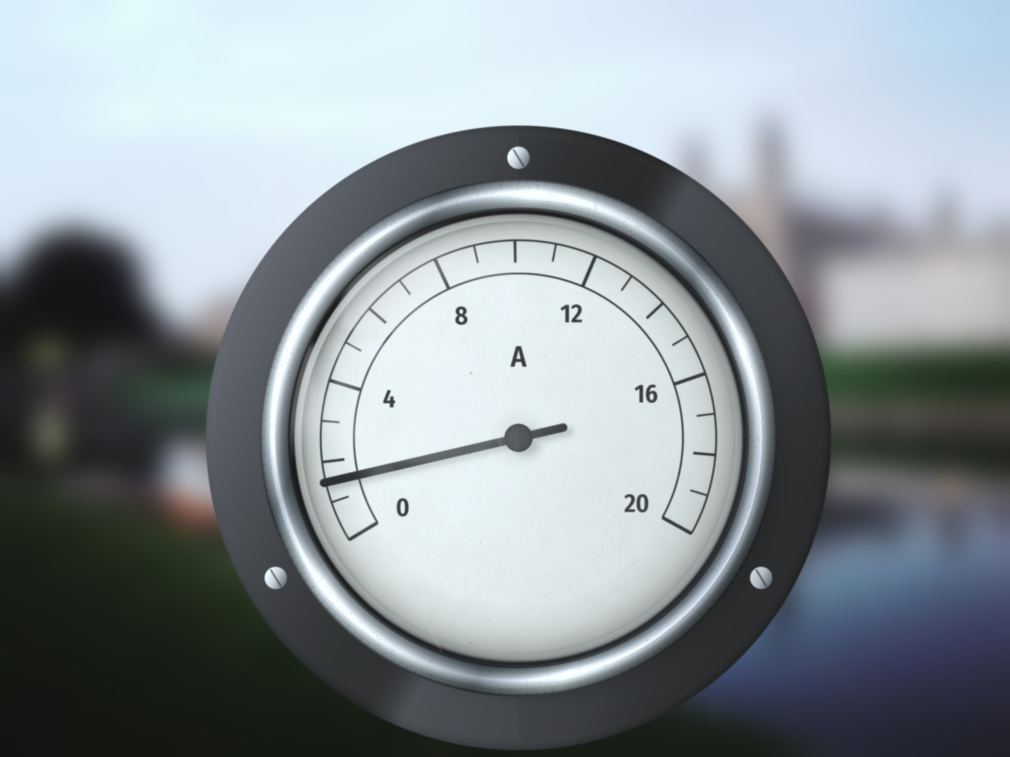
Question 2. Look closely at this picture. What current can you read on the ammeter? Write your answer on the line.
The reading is 1.5 A
